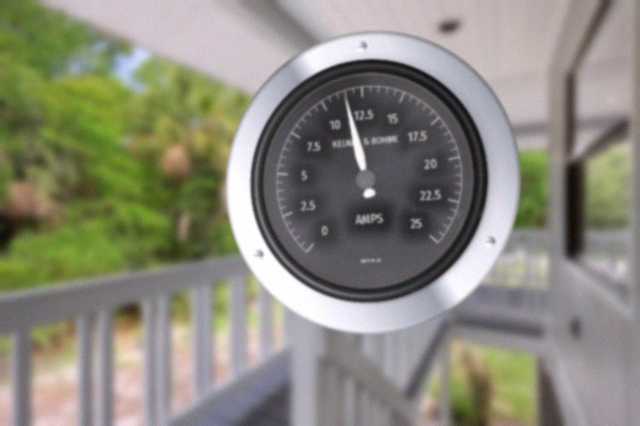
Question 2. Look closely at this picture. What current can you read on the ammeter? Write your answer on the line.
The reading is 11.5 A
